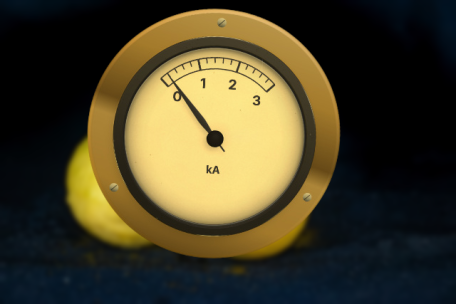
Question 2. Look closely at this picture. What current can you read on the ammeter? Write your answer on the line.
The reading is 0.2 kA
